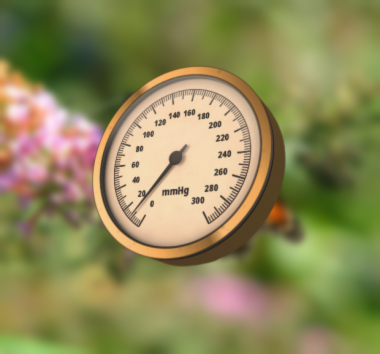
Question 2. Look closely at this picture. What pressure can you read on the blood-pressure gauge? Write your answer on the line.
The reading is 10 mmHg
